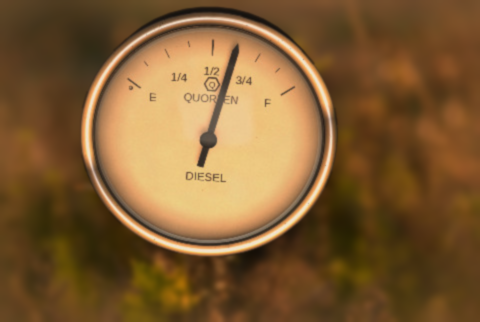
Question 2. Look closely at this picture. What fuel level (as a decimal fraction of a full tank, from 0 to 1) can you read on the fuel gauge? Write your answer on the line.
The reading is 0.625
